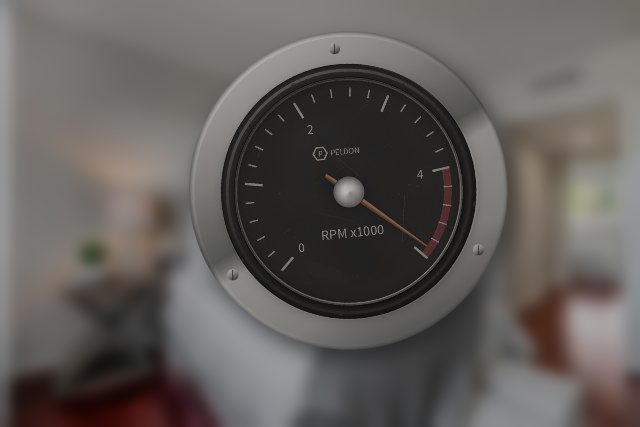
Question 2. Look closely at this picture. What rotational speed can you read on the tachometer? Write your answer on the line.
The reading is 4900 rpm
